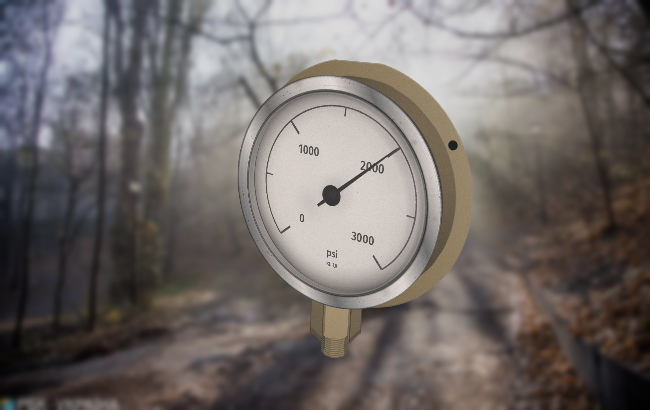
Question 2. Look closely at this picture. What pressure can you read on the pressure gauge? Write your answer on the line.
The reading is 2000 psi
